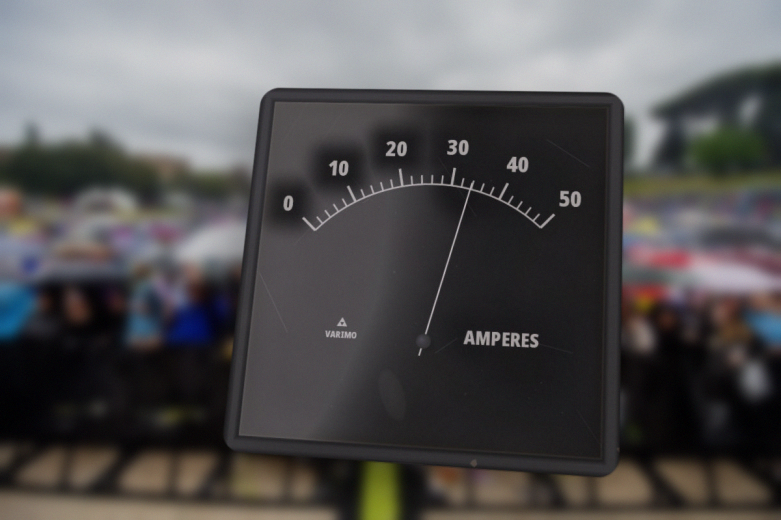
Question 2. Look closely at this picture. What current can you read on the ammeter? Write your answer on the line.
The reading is 34 A
